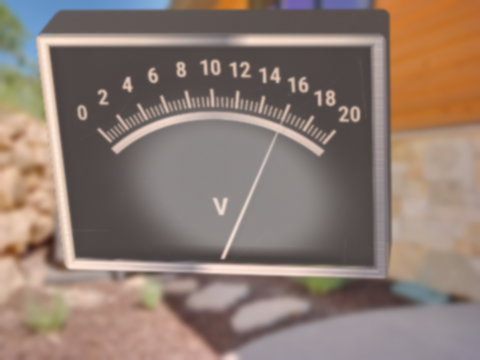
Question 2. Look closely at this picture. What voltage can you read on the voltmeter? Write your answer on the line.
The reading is 16 V
